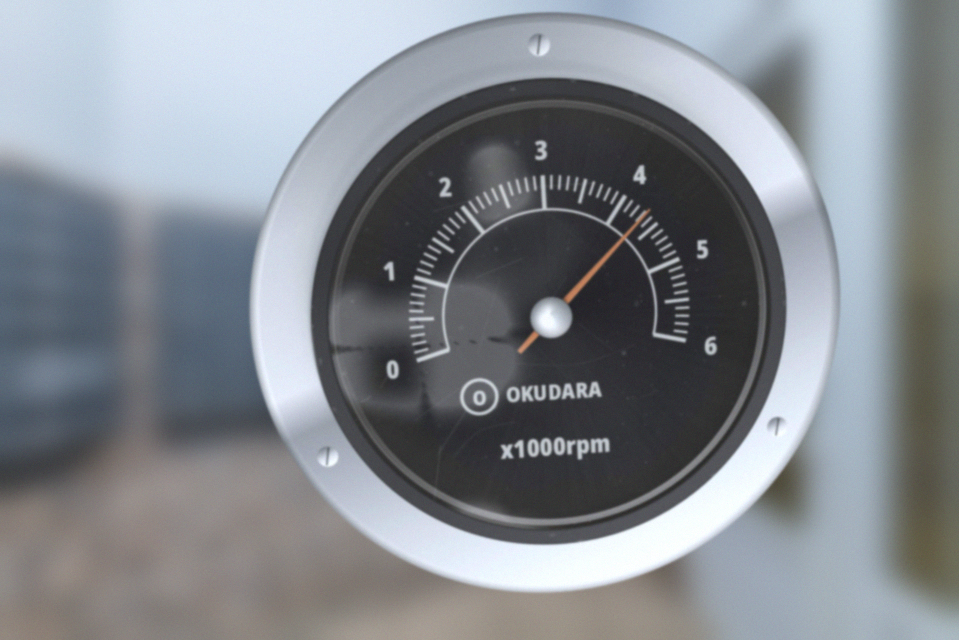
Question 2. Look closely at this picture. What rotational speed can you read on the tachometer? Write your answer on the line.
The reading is 4300 rpm
